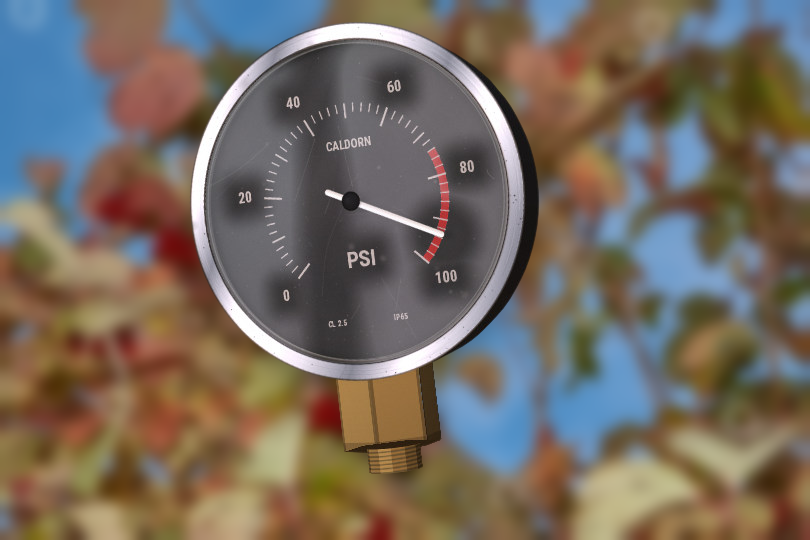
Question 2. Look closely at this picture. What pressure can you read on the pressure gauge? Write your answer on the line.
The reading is 93 psi
